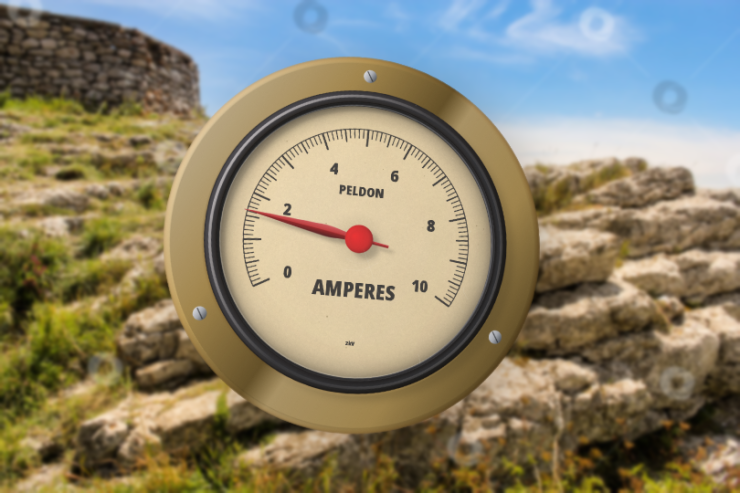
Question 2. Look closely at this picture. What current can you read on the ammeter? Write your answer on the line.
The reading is 1.6 A
